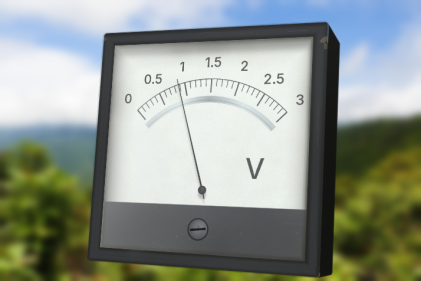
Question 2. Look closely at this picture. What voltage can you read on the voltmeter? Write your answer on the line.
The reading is 0.9 V
